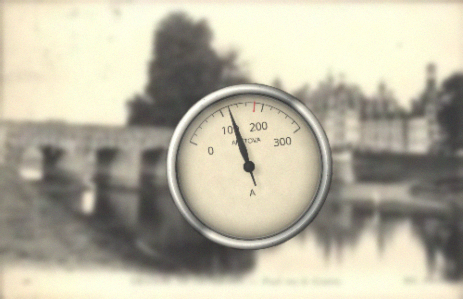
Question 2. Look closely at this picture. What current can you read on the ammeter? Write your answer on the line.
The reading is 120 A
